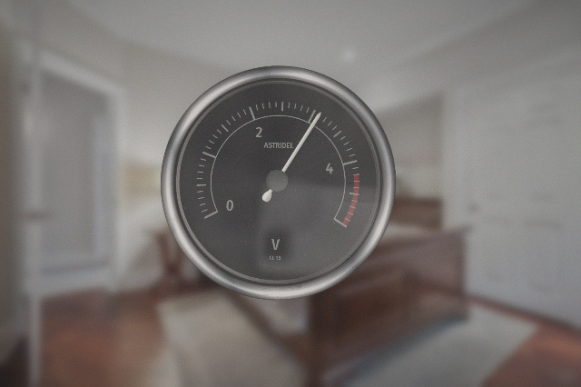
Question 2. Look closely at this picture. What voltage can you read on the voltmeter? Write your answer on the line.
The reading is 3.1 V
